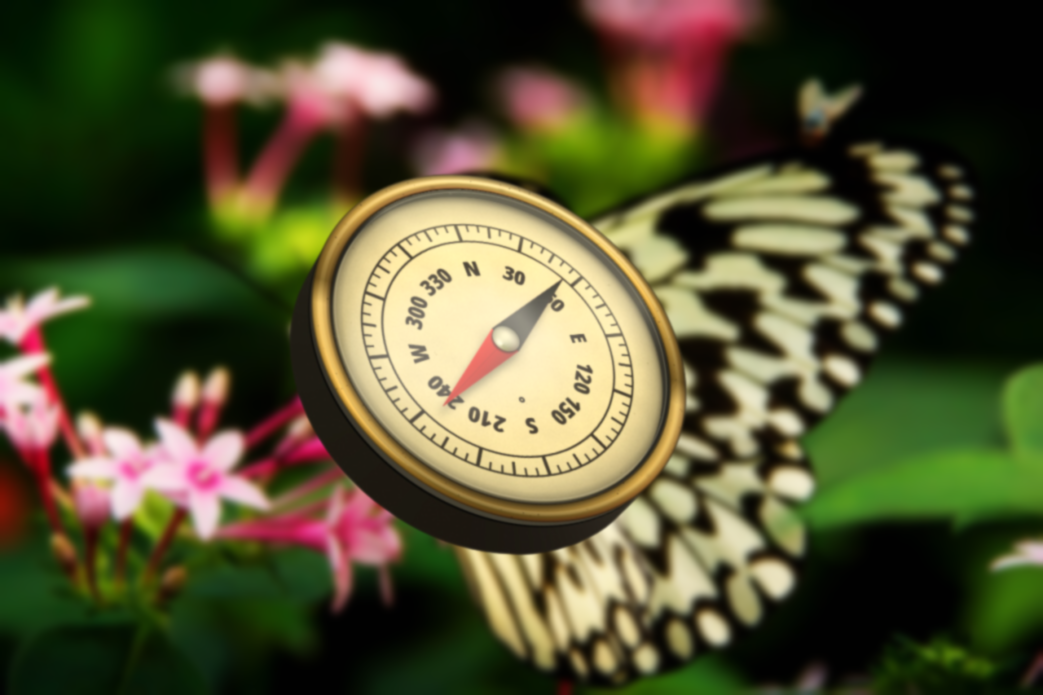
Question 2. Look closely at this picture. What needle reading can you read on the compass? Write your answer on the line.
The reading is 235 °
